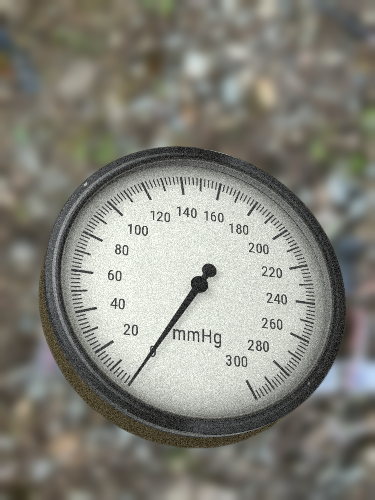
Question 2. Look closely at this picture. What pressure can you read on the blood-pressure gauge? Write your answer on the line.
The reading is 0 mmHg
